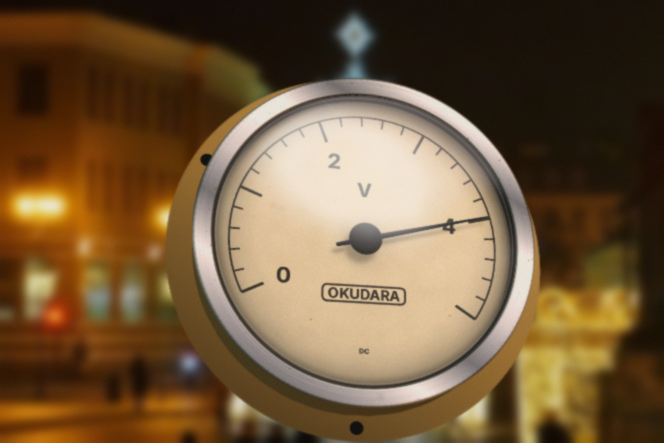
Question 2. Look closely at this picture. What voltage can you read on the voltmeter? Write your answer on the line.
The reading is 4 V
